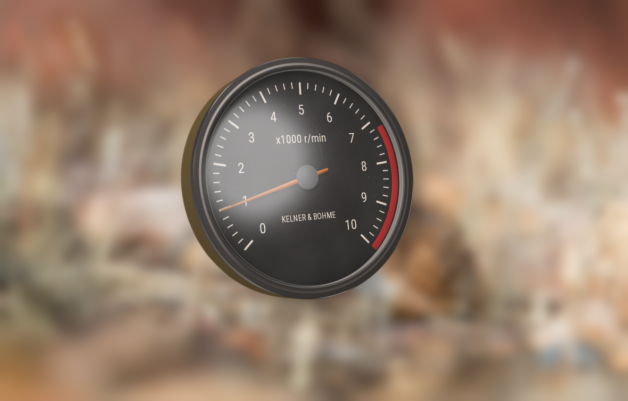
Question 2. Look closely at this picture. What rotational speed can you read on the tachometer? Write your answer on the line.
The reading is 1000 rpm
